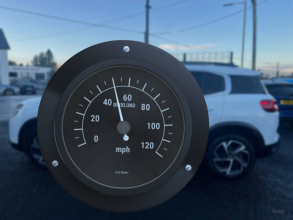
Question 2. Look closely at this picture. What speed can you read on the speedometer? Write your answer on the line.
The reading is 50 mph
